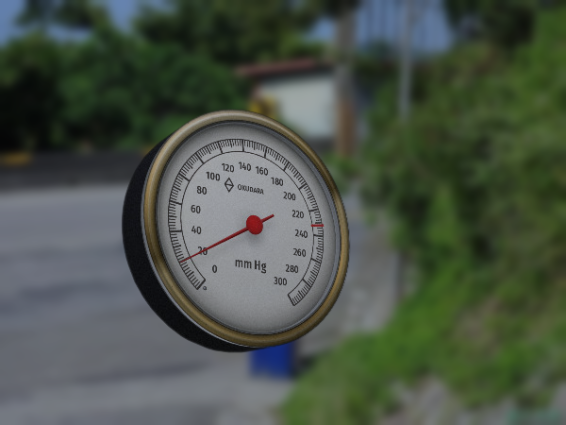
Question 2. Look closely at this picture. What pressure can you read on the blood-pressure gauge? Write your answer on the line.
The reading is 20 mmHg
